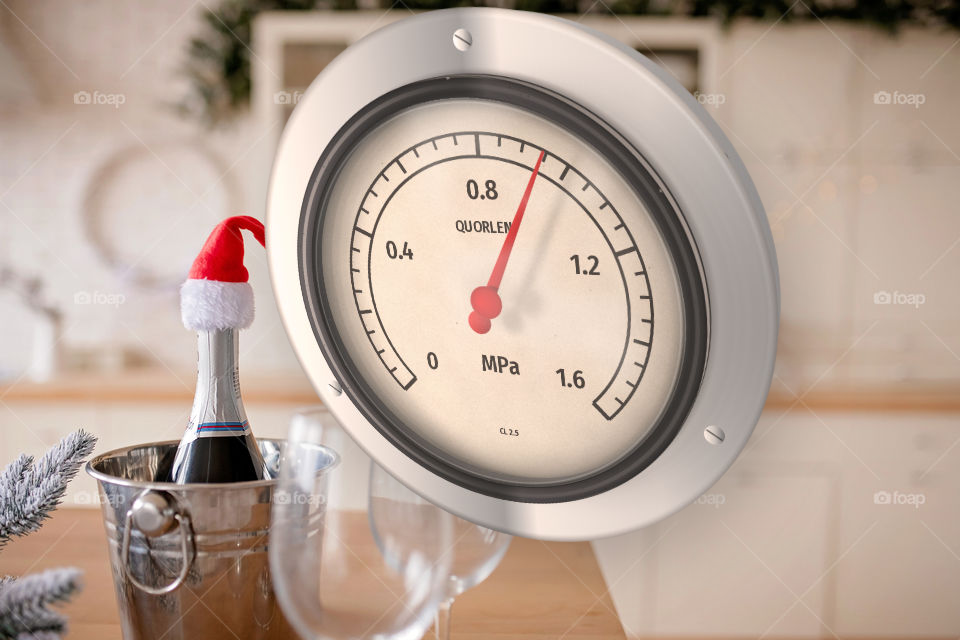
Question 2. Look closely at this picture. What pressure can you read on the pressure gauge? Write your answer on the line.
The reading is 0.95 MPa
